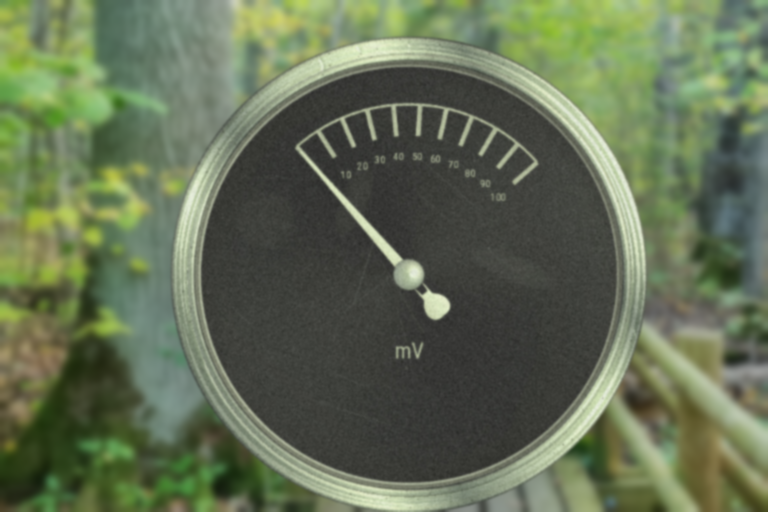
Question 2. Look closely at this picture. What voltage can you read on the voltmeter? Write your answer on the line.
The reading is 0 mV
